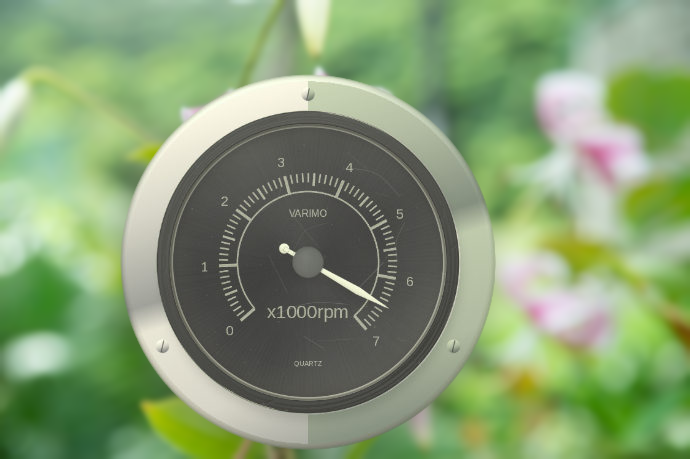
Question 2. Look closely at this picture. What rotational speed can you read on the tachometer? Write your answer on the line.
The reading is 6500 rpm
